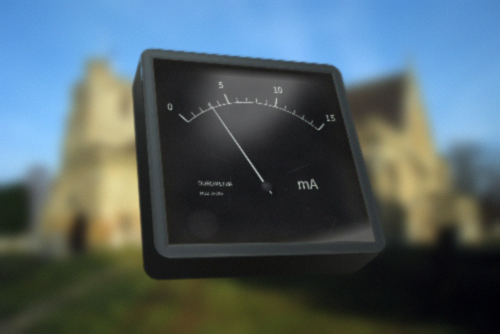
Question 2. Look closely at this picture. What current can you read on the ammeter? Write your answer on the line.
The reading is 3 mA
